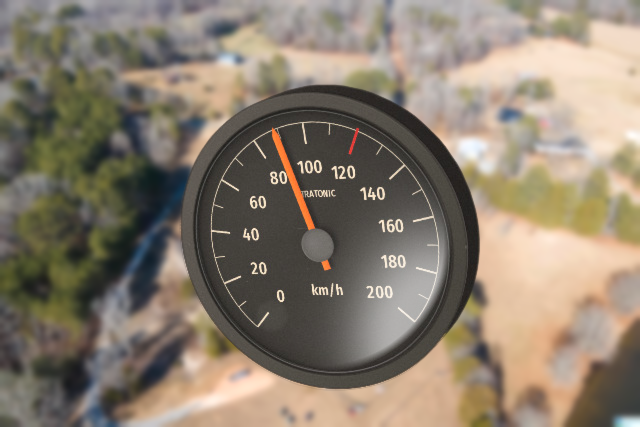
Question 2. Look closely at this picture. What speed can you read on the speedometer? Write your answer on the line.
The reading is 90 km/h
